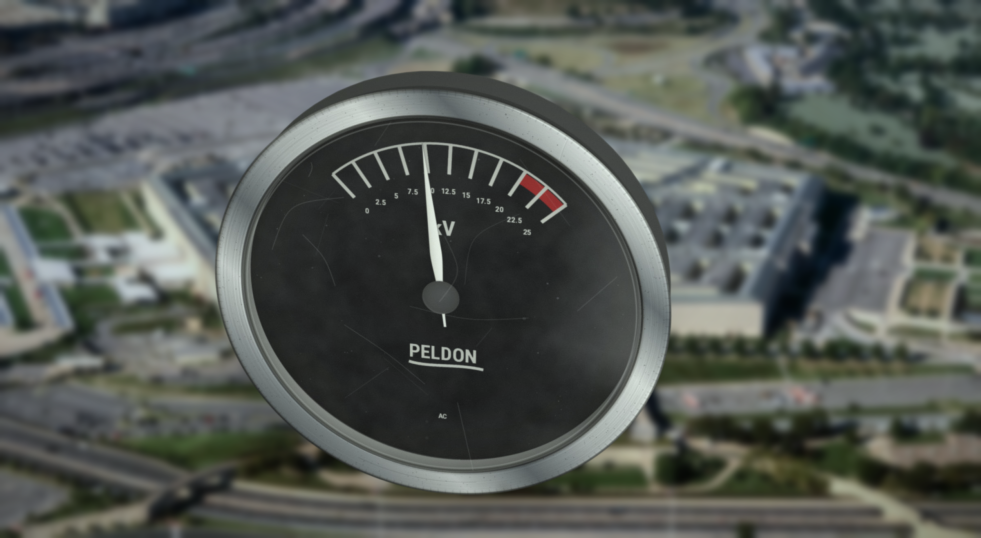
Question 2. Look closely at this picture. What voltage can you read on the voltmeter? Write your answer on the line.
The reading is 10 kV
